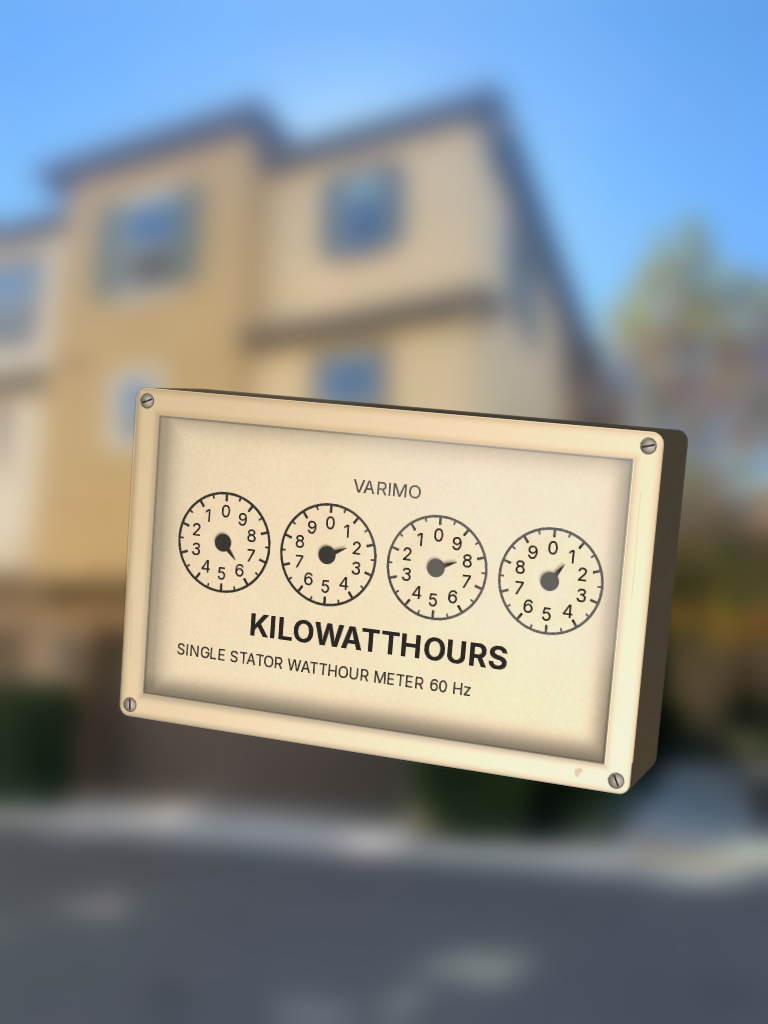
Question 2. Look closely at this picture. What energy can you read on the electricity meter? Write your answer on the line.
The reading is 6181 kWh
